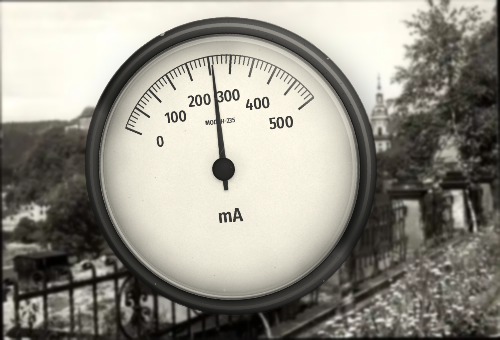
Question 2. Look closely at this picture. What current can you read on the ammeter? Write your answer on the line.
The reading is 260 mA
